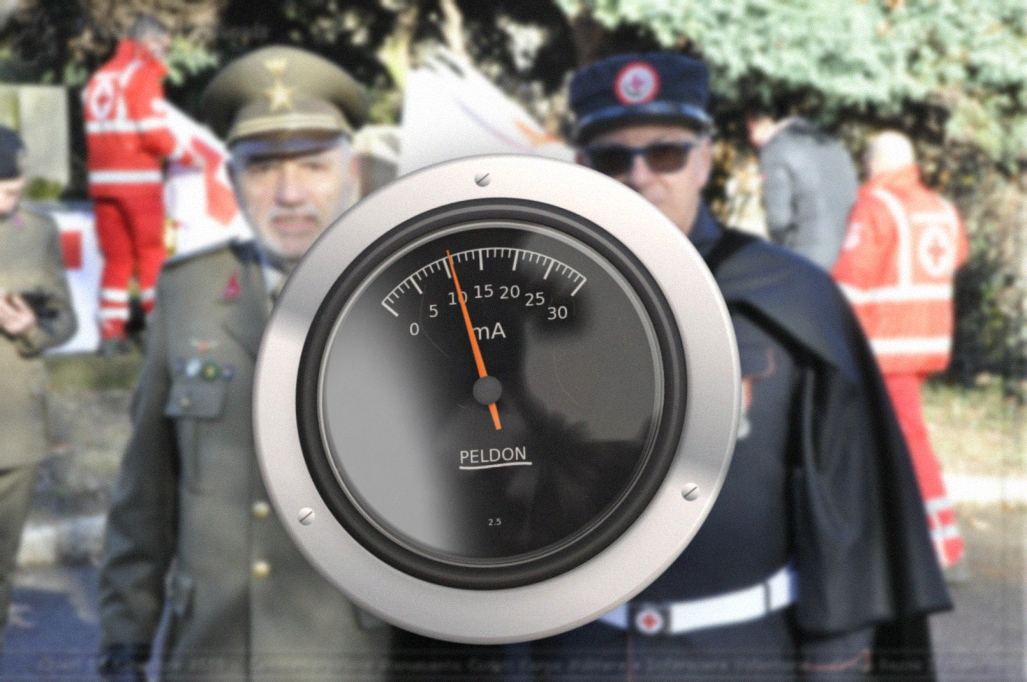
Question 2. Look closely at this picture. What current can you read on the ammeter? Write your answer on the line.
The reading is 11 mA
